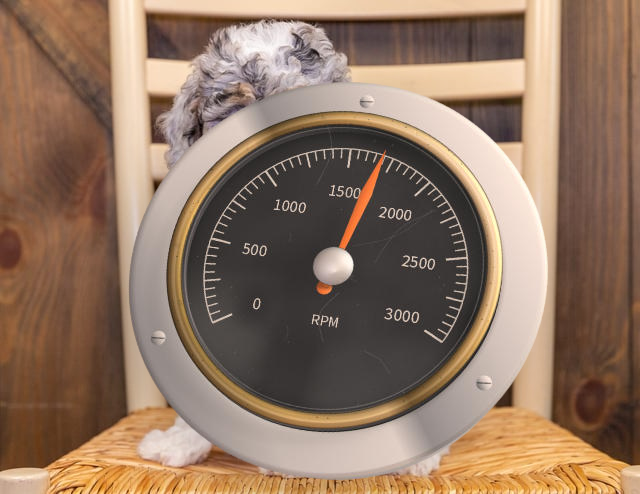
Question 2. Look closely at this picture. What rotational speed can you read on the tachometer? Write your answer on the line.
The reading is 1700 rpm
